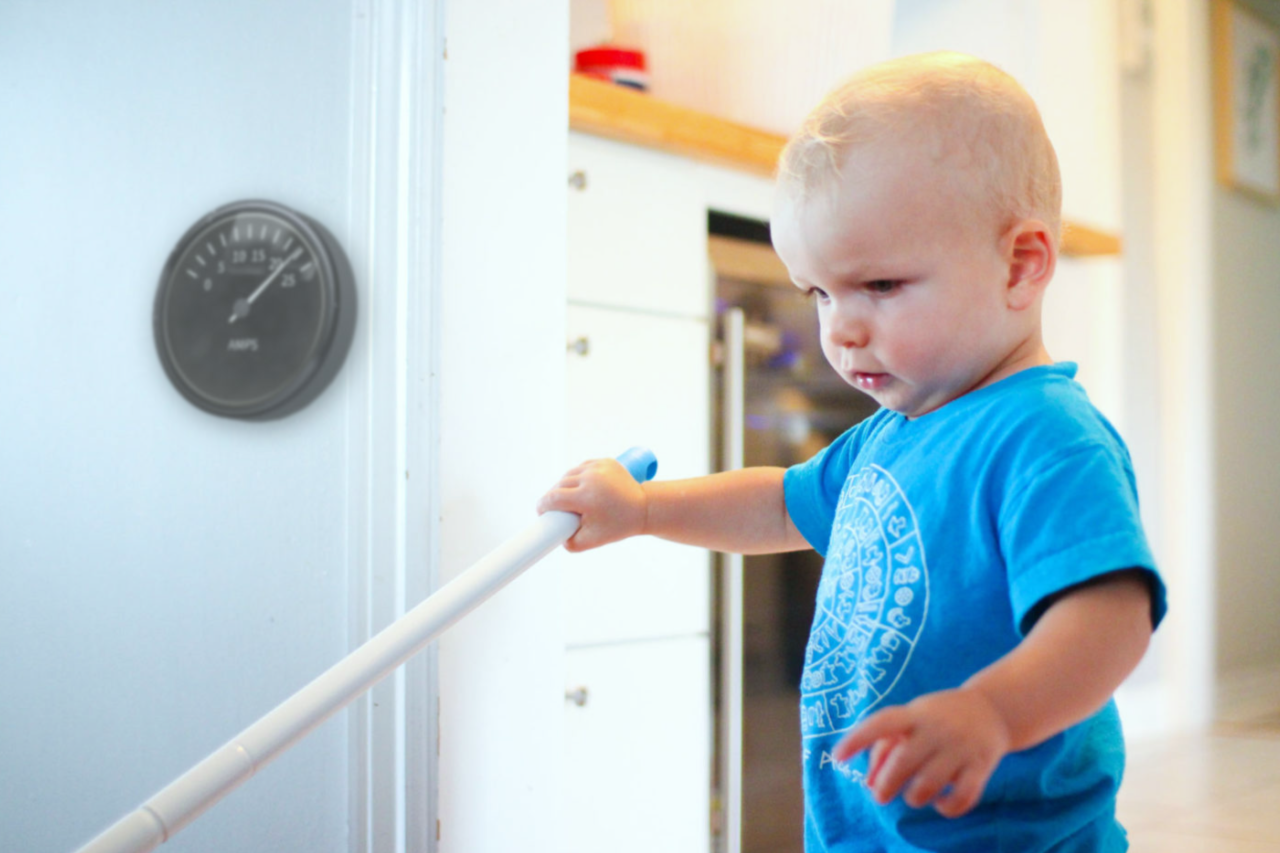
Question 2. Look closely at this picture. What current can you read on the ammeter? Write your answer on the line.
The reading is 22.5 A
